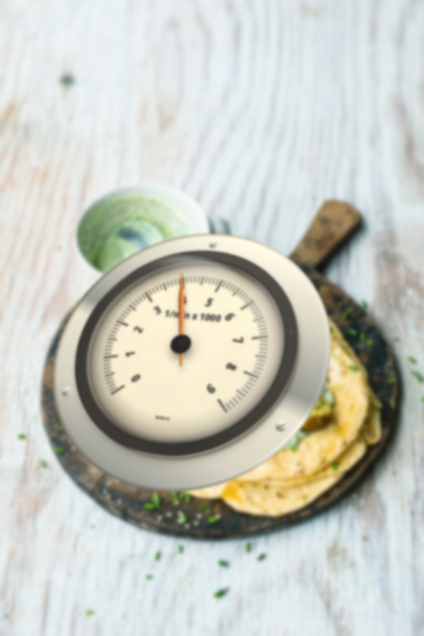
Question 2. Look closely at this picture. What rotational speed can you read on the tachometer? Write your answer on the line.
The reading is 4000 rpm
